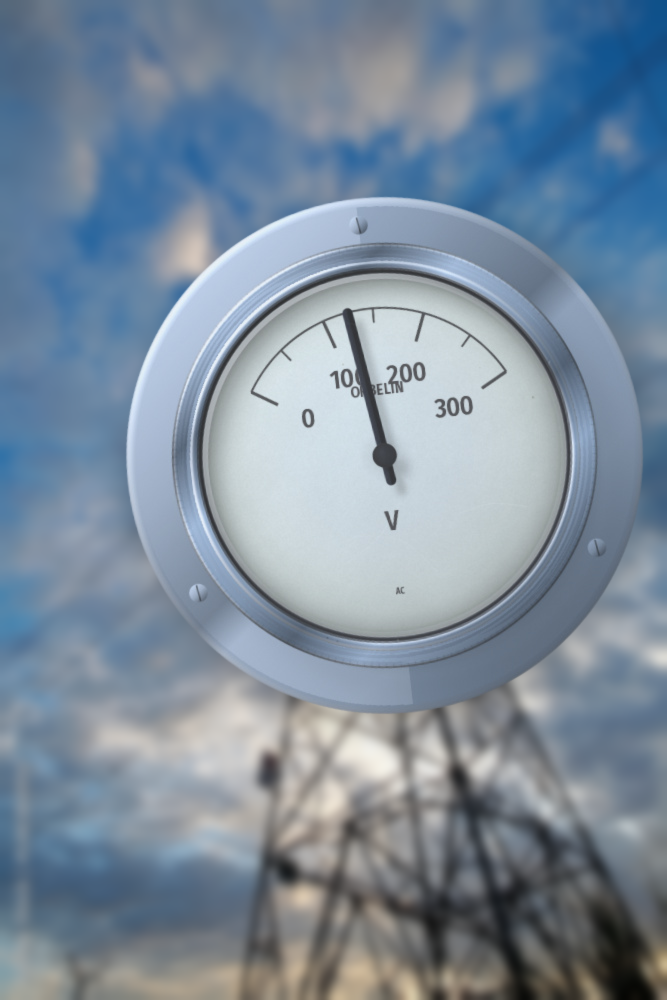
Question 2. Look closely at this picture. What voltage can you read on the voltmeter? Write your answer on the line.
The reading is 125 V
